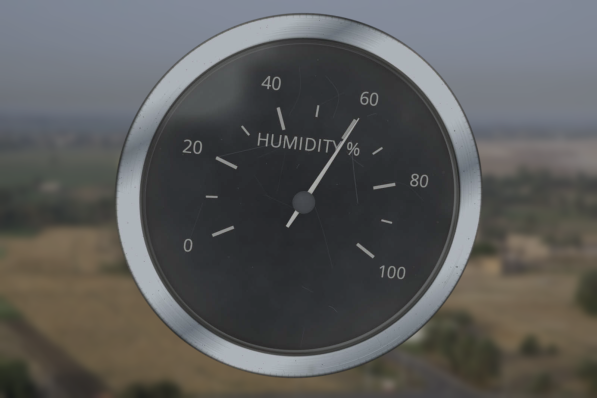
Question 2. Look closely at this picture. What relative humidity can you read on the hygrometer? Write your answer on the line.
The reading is 60 %
